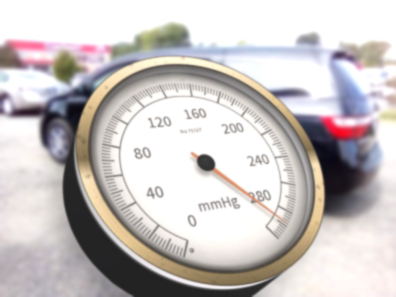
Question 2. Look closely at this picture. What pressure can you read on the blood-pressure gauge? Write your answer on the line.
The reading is 290 mmHg
